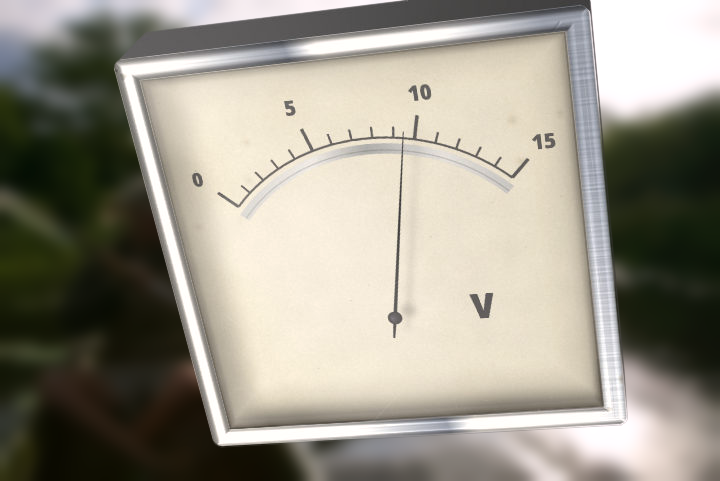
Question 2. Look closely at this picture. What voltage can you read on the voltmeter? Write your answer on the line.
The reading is 9.5 V
